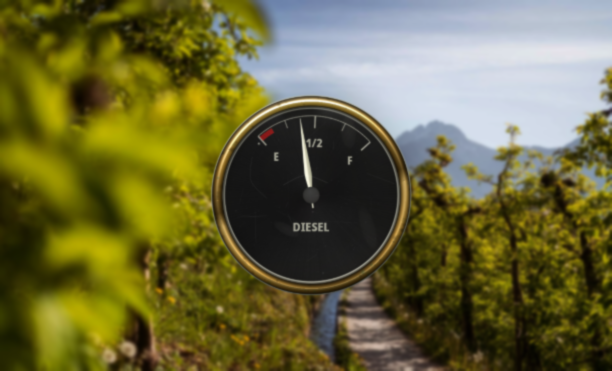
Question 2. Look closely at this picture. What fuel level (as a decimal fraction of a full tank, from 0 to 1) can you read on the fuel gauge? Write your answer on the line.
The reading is 0.375
